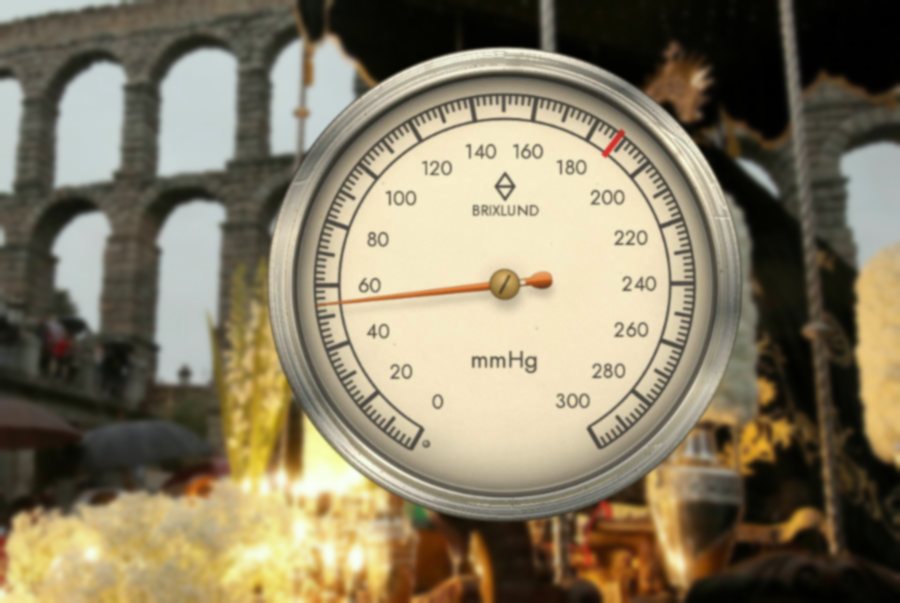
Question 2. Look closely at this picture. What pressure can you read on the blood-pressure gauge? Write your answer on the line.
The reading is 54 mmHg
